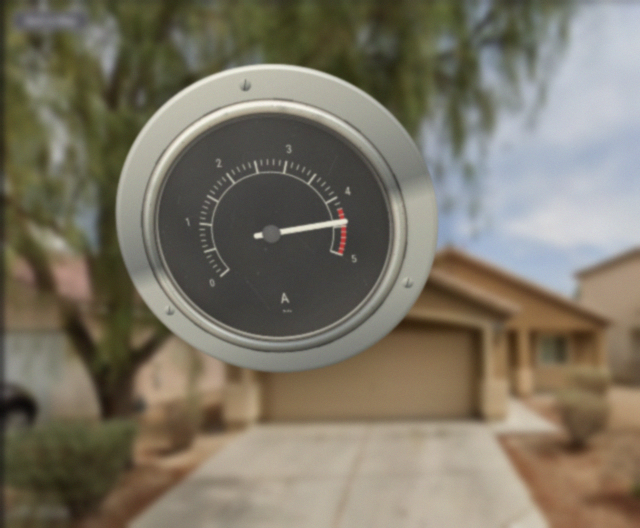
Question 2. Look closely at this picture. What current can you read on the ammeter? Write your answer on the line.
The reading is 4.4 A
